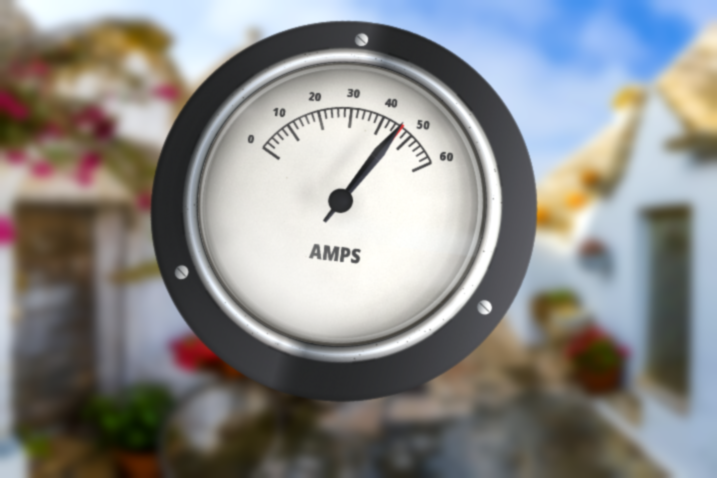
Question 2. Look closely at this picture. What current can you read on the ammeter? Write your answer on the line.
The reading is 46 A
